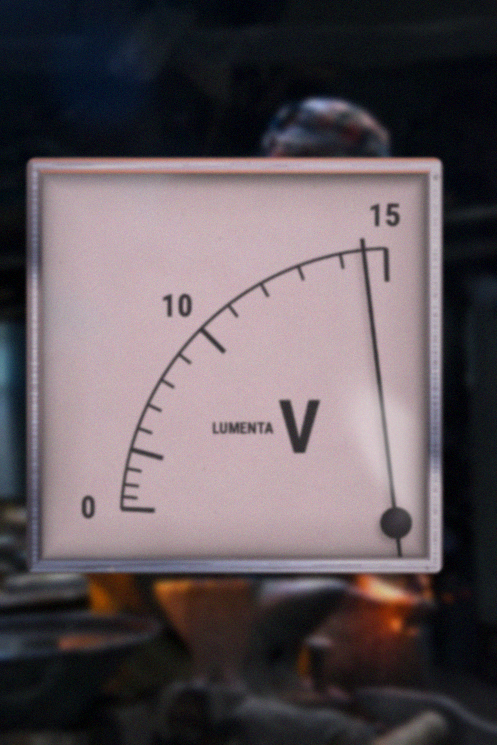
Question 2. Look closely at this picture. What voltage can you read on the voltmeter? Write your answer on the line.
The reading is 14.5 V
